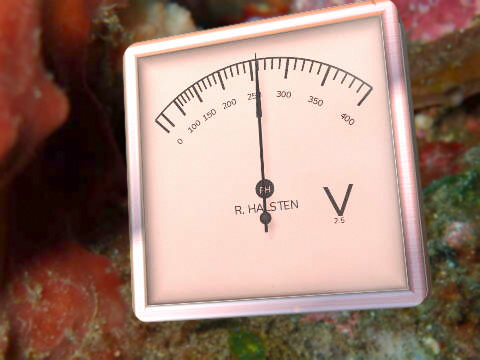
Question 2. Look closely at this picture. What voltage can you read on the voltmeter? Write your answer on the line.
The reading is 260 V
